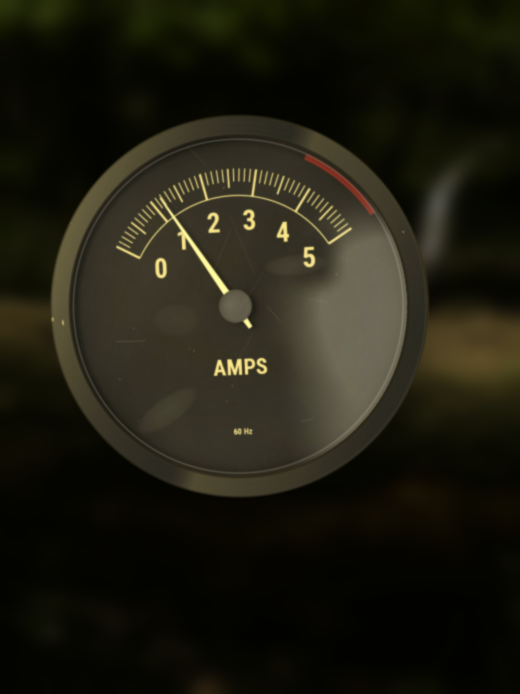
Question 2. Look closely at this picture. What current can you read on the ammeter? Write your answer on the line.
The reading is 1.2 A
